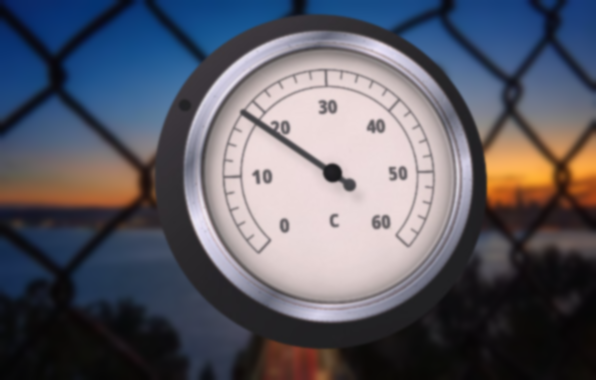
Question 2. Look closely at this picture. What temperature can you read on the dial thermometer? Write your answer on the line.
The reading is 18 °C
